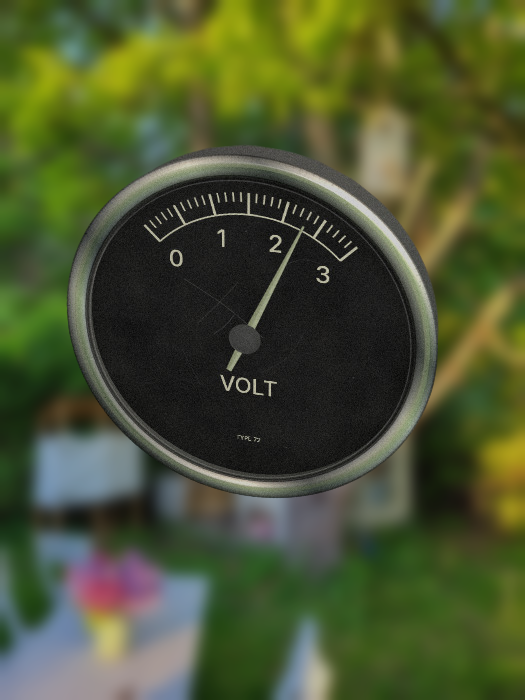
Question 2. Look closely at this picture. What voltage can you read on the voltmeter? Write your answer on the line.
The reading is 2.3 V
